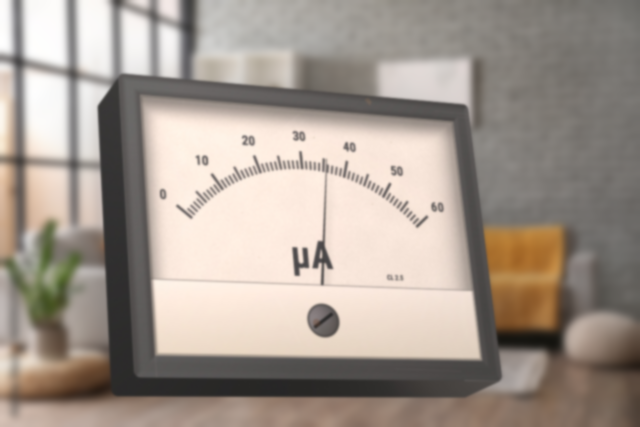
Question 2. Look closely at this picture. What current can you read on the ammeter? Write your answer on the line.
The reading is 35 µA
